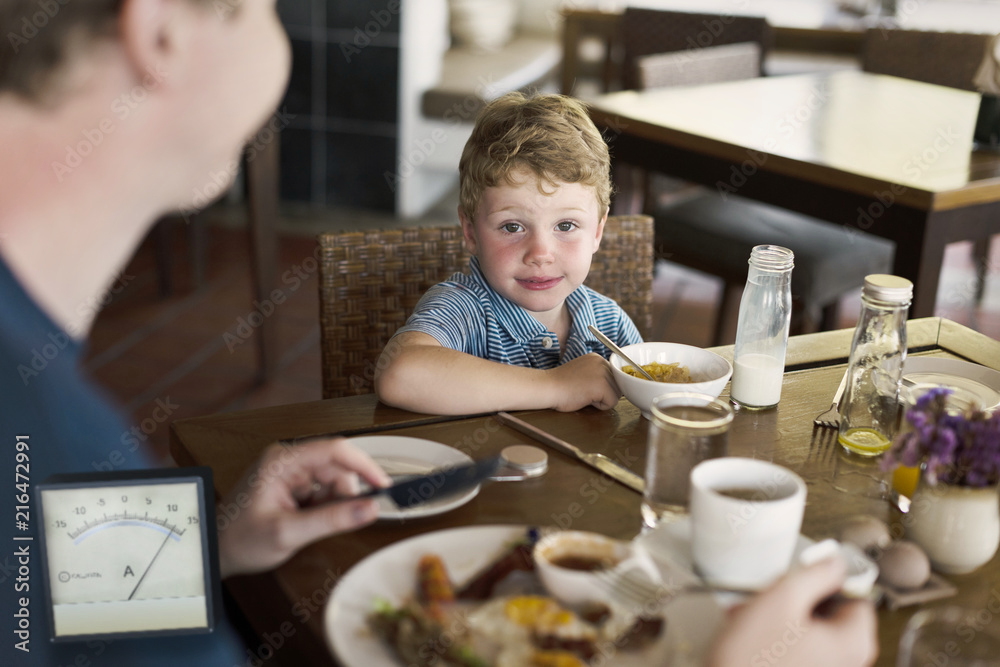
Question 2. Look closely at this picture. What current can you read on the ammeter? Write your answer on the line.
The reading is 12.5 A
